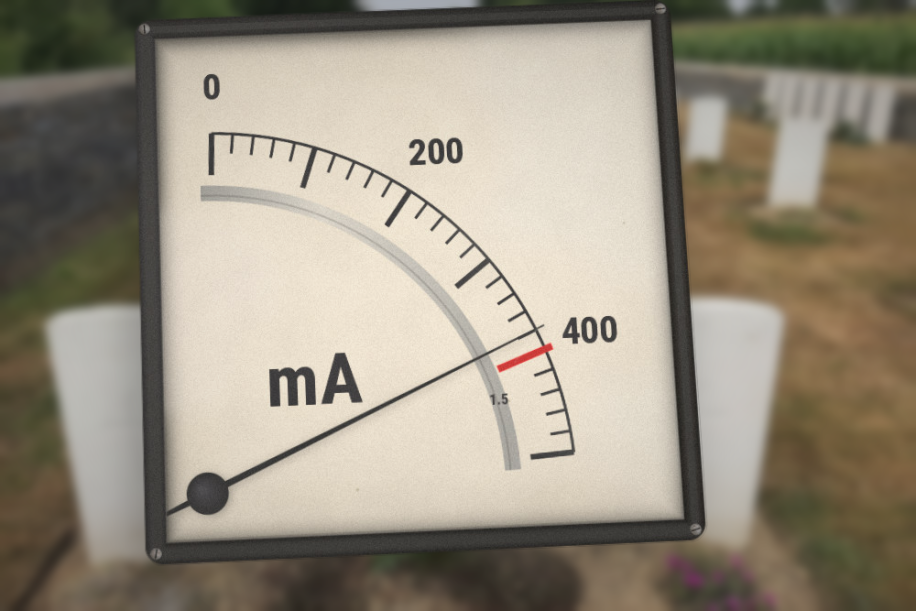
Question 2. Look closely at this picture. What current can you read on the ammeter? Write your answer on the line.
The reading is 380 mA
